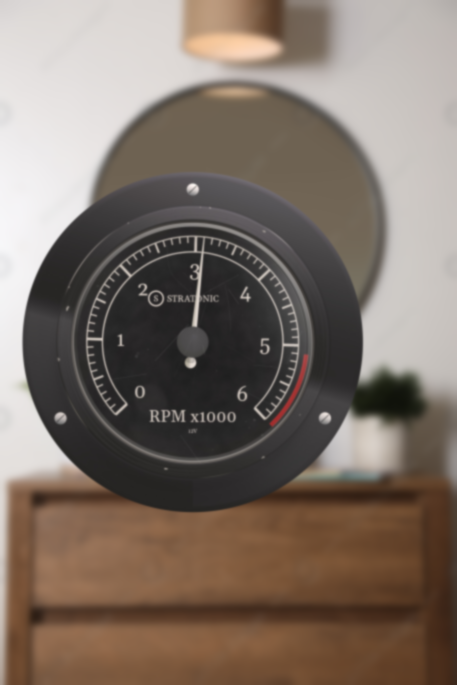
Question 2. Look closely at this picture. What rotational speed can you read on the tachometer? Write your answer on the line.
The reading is 3100 rpm
